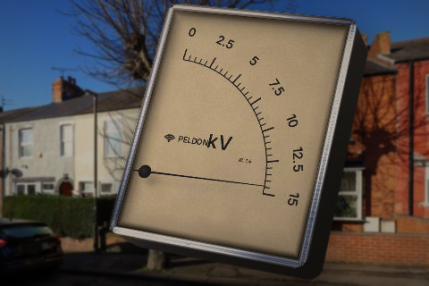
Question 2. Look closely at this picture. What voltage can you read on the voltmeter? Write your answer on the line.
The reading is 14.5 kV
